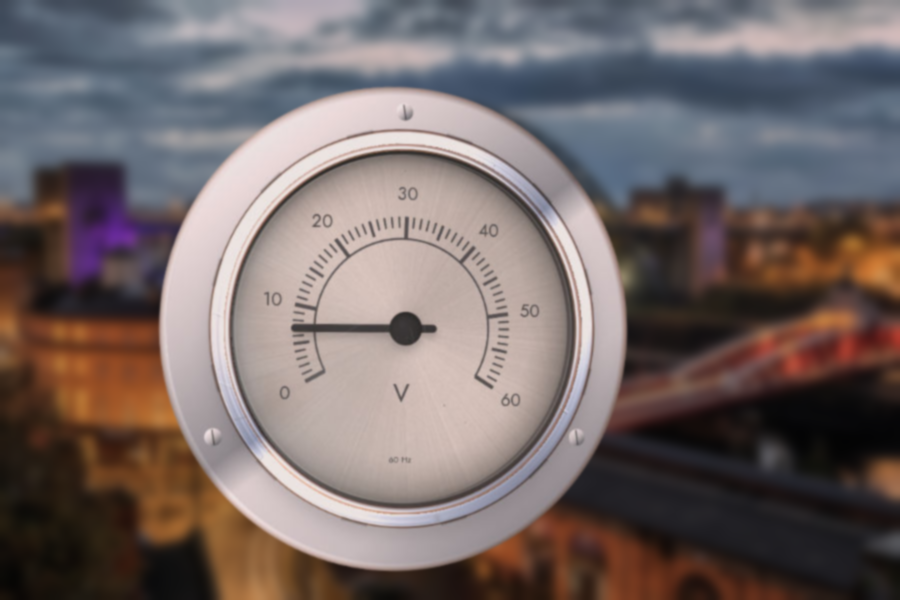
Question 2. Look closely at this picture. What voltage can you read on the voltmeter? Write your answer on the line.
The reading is 7 V
